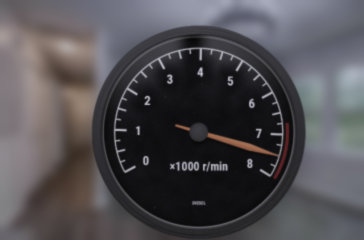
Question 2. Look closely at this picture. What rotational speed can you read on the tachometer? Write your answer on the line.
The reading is 7500 rpm
